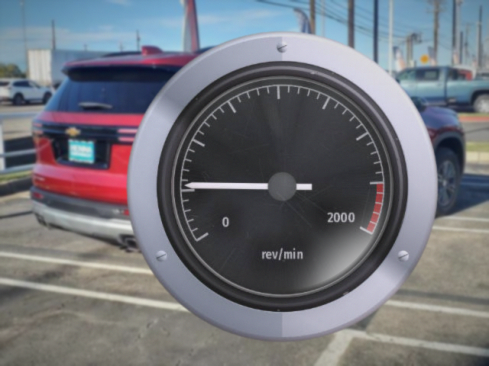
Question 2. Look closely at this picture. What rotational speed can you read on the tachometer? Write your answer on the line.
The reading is 275 rpm
